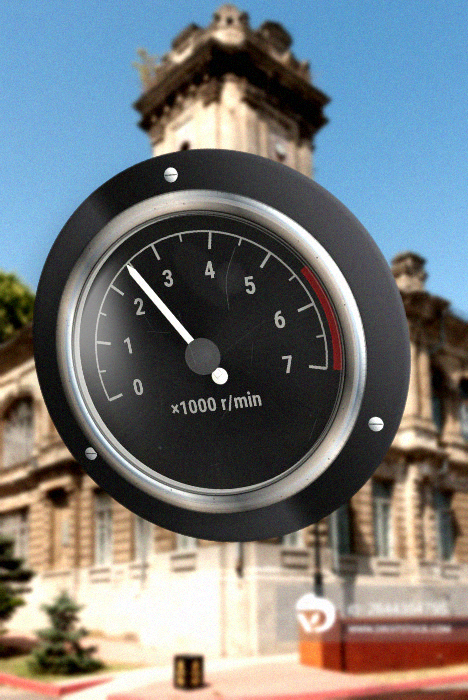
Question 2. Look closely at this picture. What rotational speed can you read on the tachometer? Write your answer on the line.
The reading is 2500 rpm
